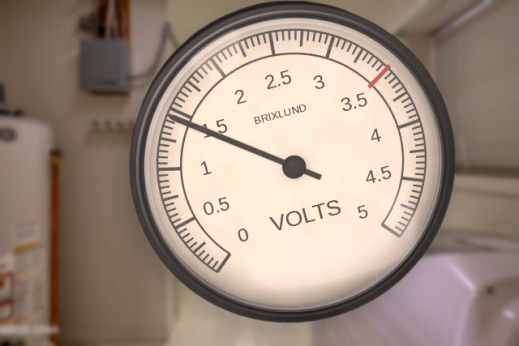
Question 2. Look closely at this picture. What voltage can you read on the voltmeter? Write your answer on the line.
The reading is 1.45 V
